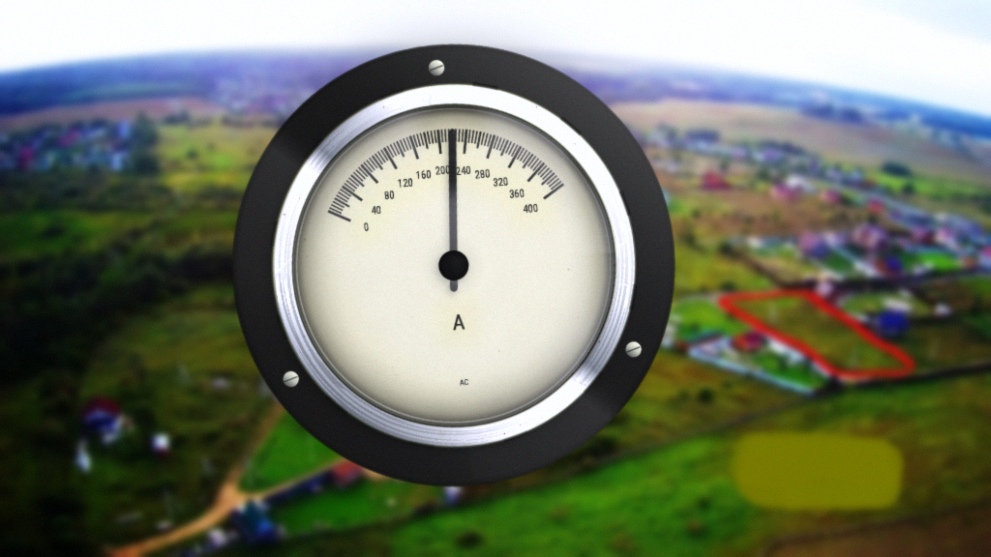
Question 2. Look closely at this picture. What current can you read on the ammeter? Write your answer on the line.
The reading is 220 A
